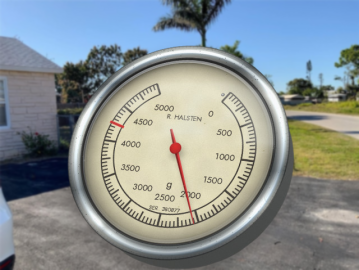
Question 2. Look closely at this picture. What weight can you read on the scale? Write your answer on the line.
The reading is 2050 g
